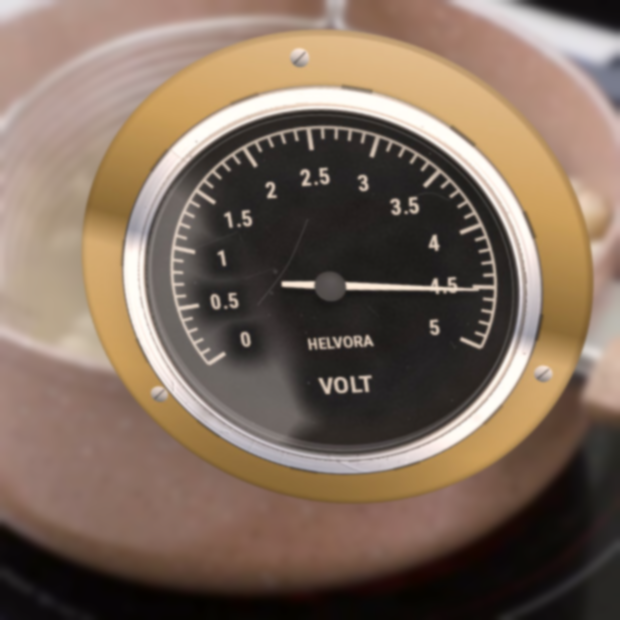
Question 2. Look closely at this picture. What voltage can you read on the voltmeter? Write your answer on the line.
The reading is 4.5 V
